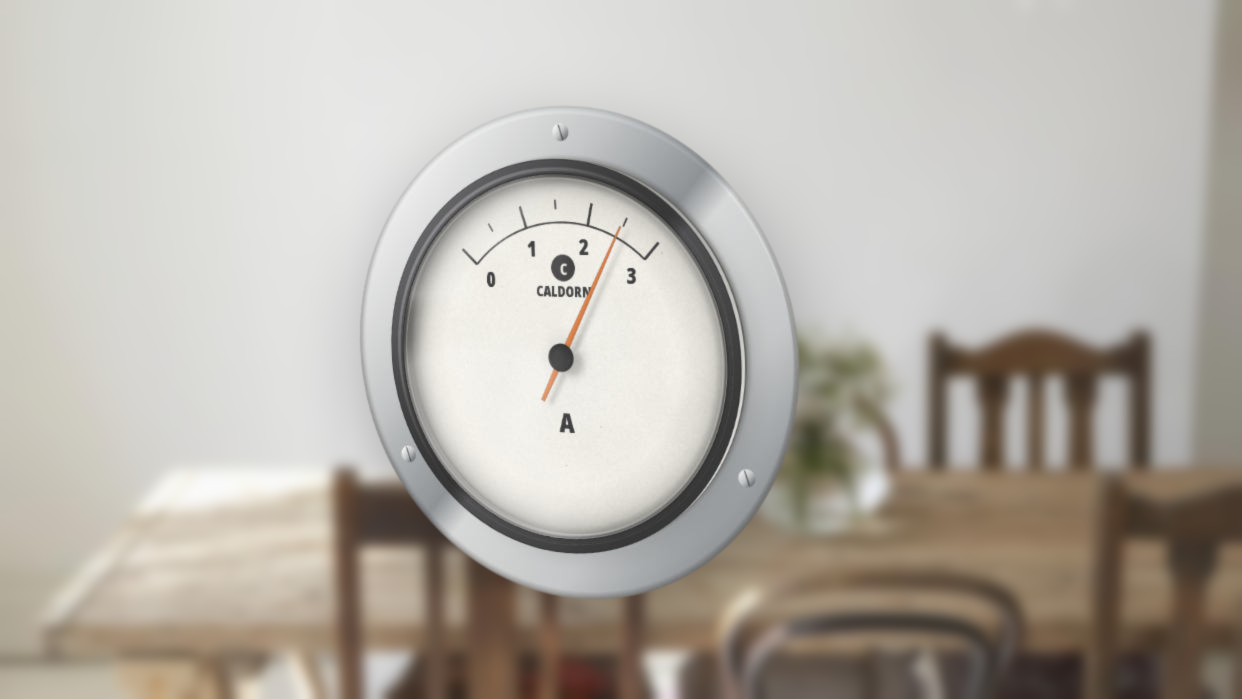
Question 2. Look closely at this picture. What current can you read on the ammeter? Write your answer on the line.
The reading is 2.5 A
